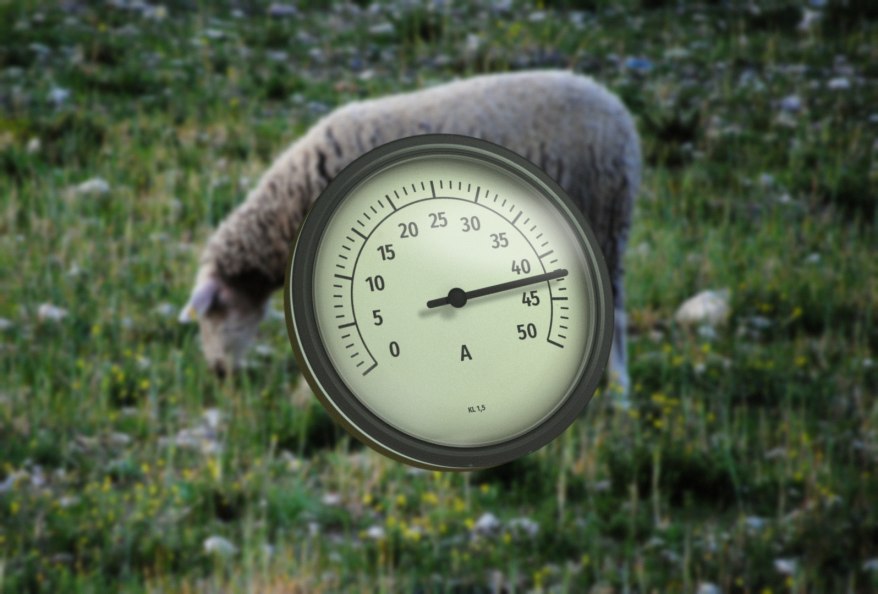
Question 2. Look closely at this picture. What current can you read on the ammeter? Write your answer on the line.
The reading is 42.5 A
